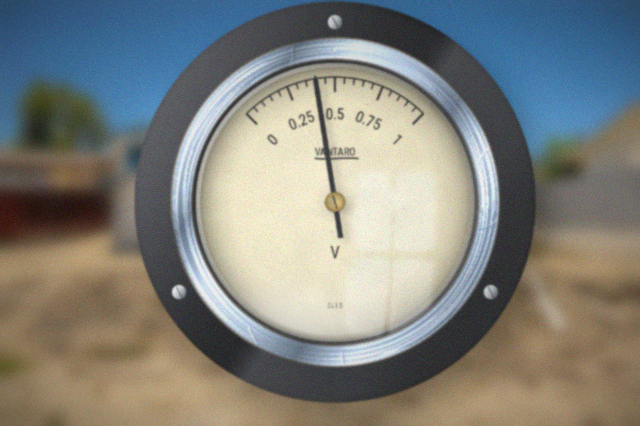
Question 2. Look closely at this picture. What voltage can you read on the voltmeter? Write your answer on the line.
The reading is 0.4 V
